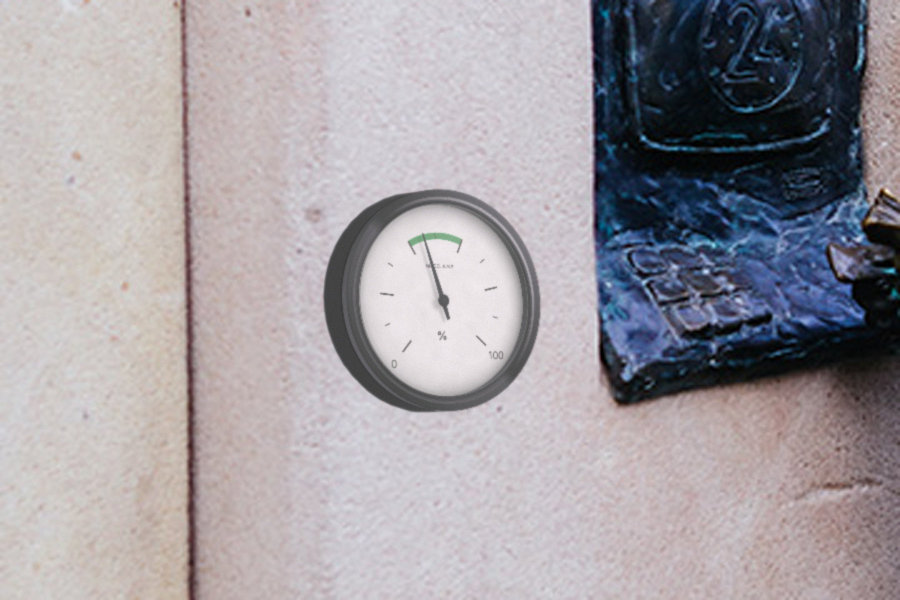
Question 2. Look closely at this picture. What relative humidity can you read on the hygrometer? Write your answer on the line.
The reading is 45 %
